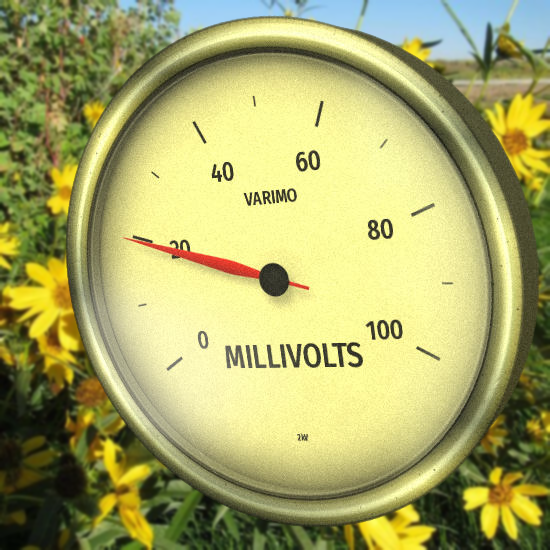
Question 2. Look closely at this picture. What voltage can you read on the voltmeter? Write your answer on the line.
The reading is 20 mV
